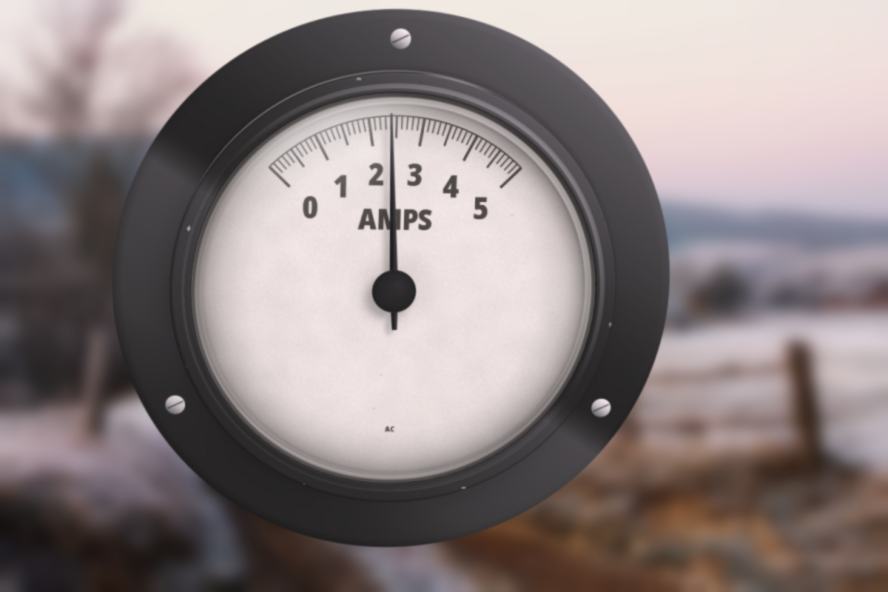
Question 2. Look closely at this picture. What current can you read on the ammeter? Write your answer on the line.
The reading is 2.4 A
